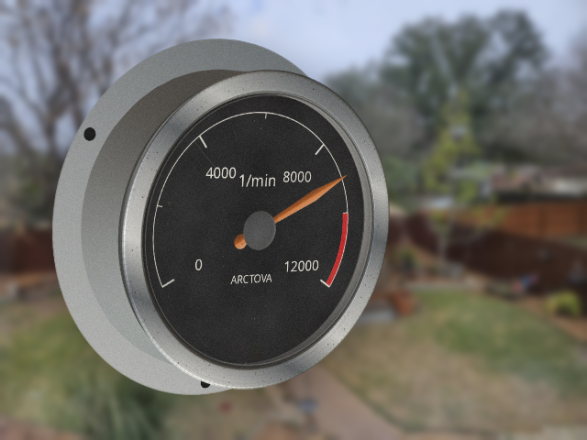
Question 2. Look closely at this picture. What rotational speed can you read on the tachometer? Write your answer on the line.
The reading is 9000 rpm
